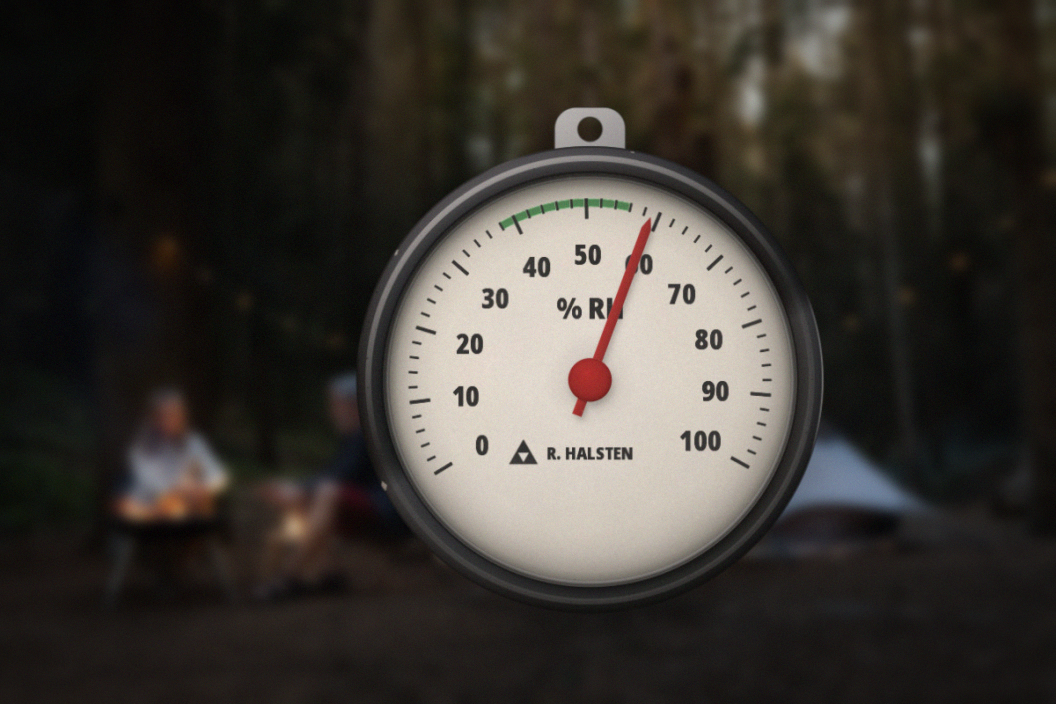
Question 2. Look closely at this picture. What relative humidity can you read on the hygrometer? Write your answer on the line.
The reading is 59 %
